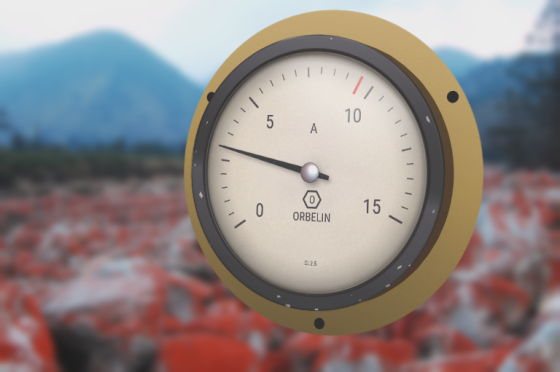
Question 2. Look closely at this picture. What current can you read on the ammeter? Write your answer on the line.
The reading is 3 A
